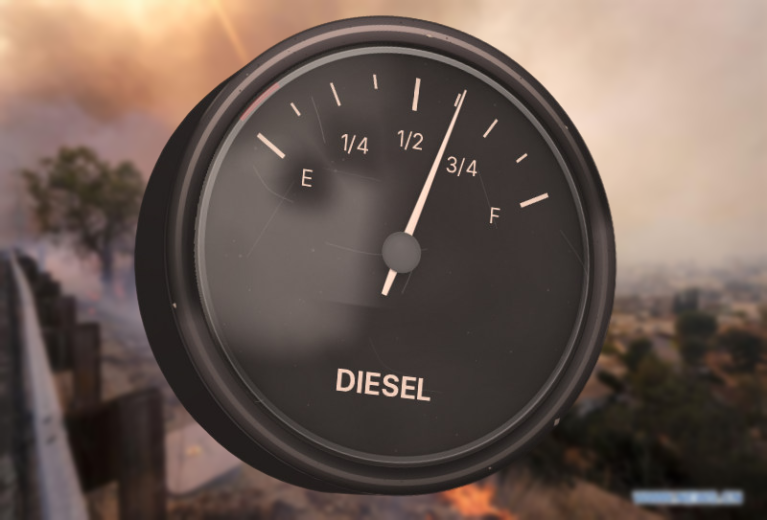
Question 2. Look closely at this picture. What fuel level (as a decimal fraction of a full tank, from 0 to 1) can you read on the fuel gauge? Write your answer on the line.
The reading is 0.625
